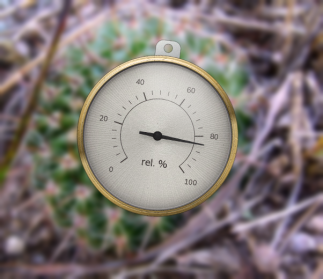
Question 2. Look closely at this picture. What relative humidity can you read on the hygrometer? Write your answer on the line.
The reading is 84 %
